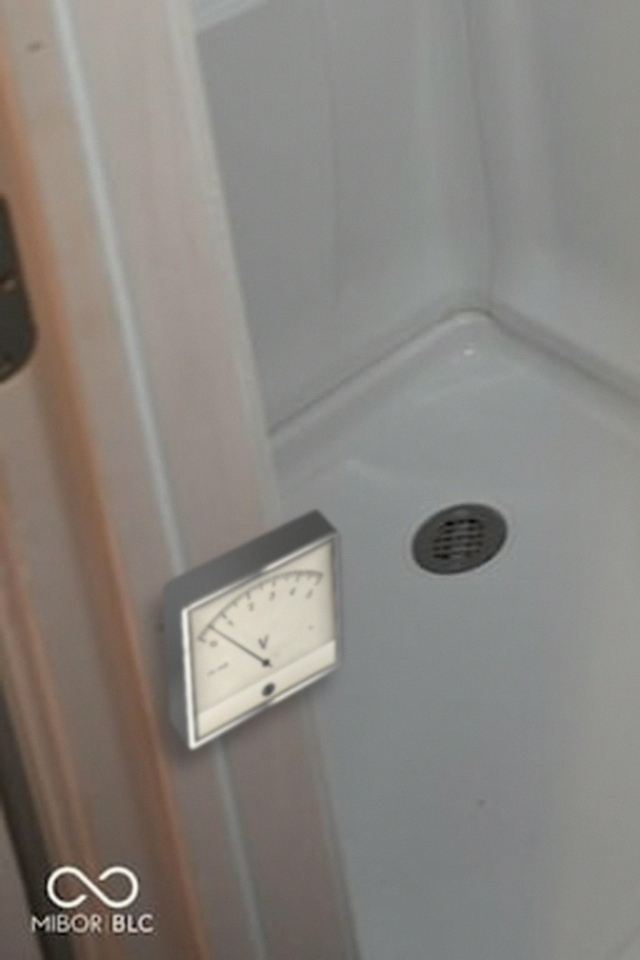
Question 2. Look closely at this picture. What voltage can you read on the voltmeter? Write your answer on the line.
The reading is 0.5 V
